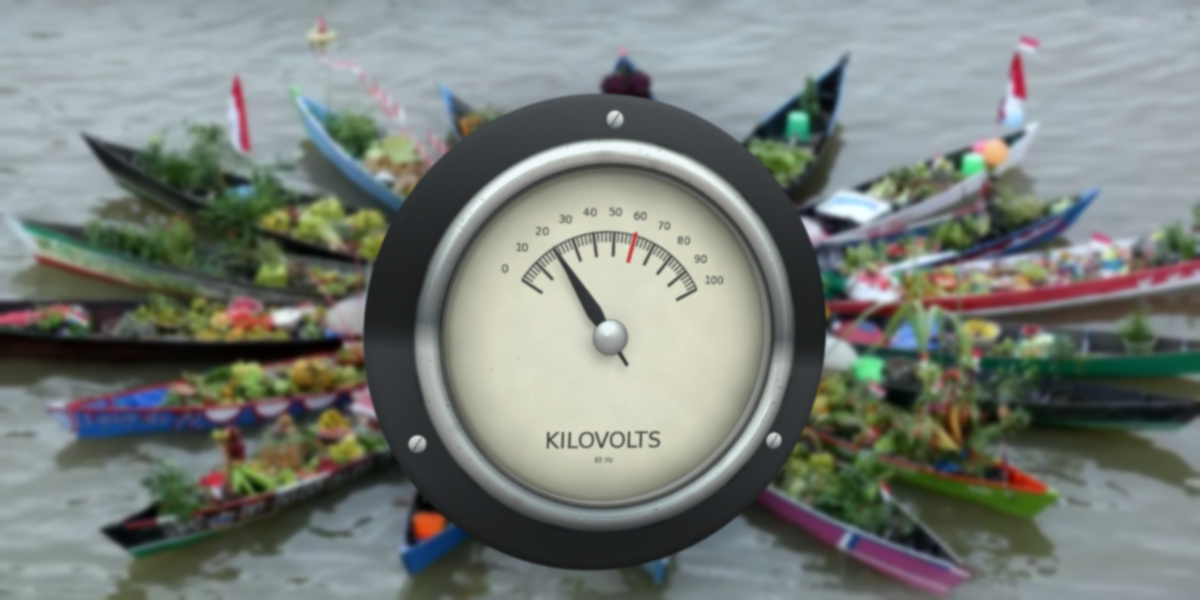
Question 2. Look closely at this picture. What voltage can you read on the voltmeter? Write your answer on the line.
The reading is 20 kV
